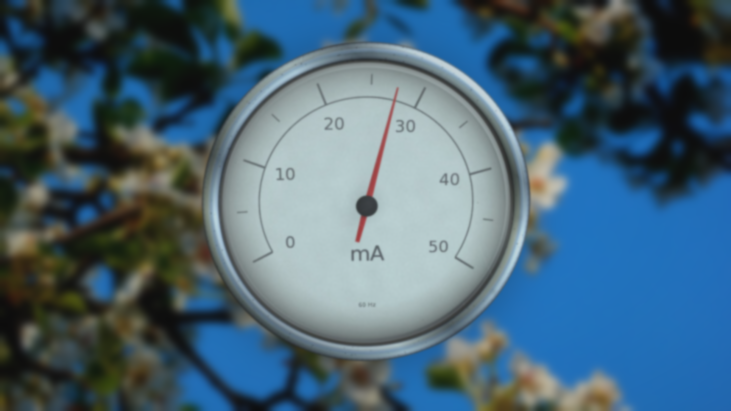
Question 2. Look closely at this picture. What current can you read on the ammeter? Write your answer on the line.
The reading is 27.5 mA
